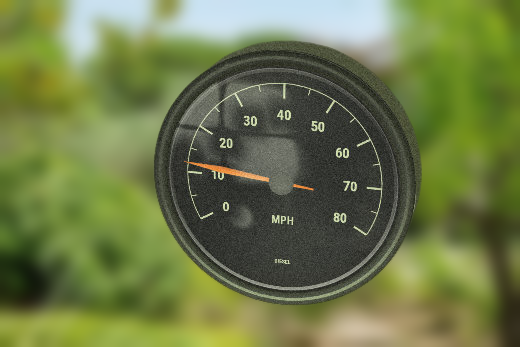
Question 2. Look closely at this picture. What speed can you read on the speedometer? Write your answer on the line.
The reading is 12.5 mph
